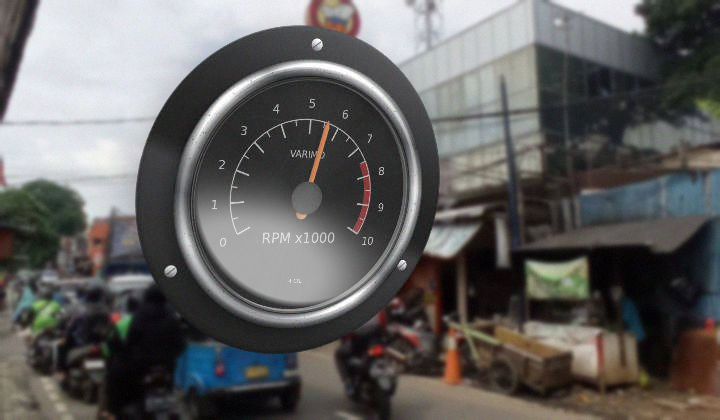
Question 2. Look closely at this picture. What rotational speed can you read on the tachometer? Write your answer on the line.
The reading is 5500 rpm
